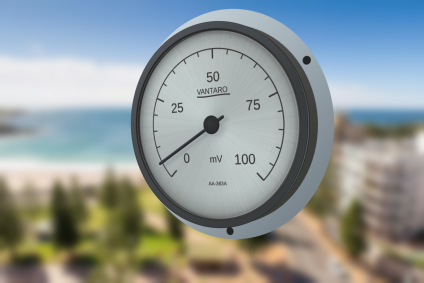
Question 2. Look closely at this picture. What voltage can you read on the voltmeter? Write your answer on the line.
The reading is 5 mV
